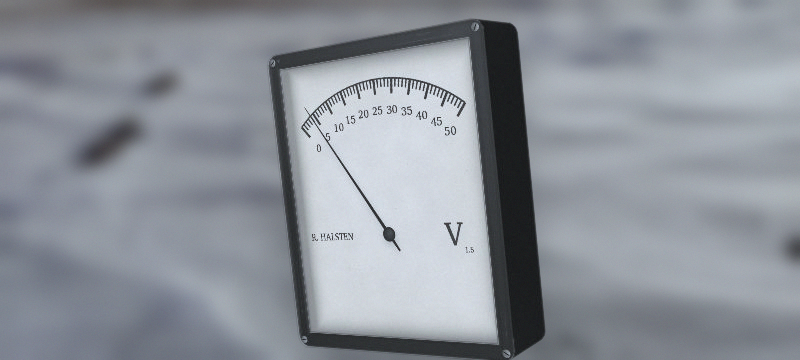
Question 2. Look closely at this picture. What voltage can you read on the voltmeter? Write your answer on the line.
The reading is 5 V
